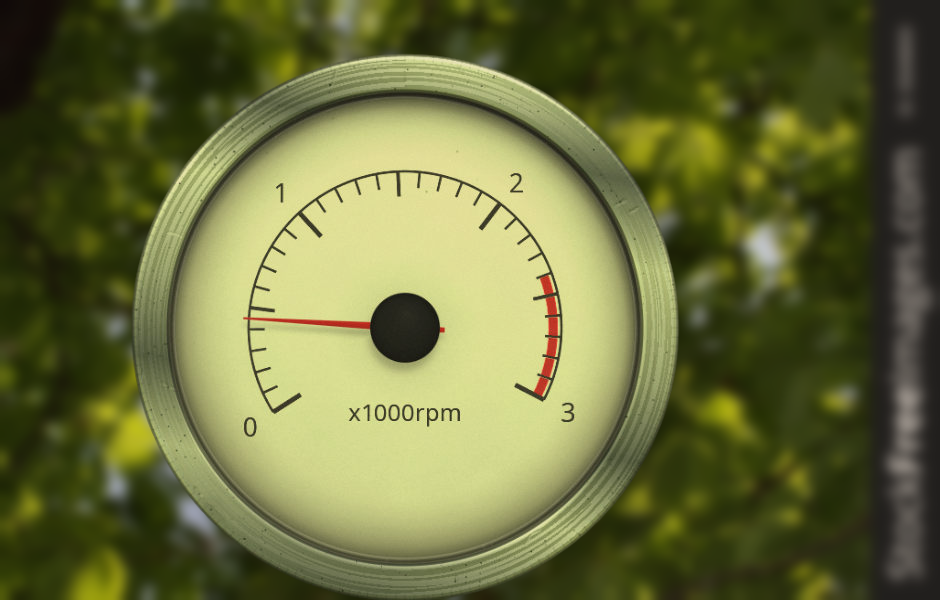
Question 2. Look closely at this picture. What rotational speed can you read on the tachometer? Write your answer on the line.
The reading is 450 rpm
